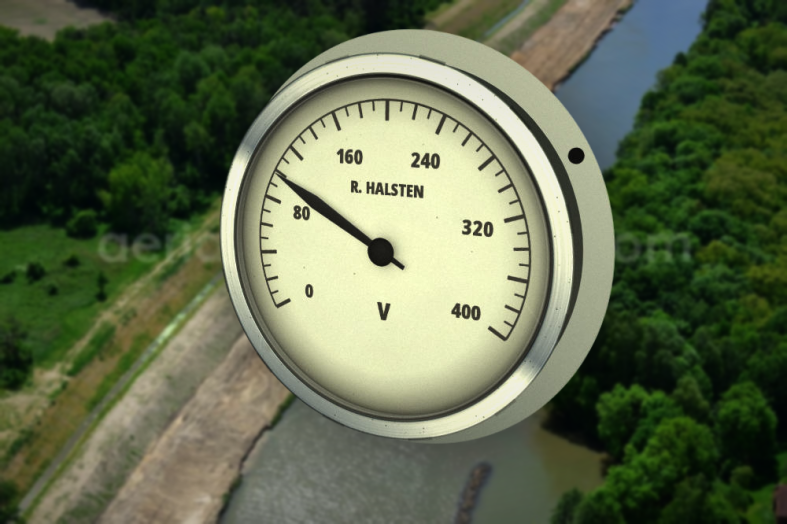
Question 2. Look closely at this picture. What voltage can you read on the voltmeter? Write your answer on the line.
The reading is 100 V
